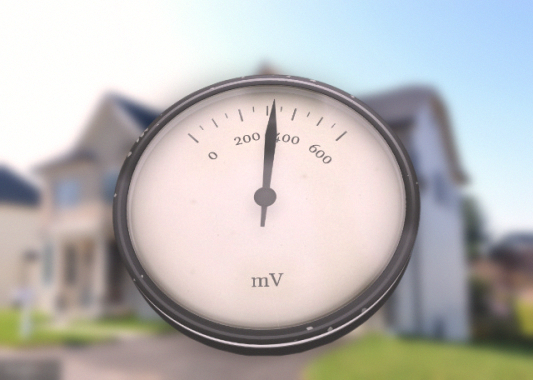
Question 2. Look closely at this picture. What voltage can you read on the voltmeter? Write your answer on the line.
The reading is 325 mV
